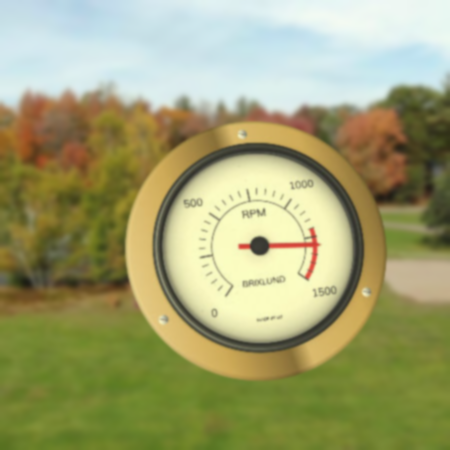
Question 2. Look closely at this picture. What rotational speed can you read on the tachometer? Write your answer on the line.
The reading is 1300 rpm
